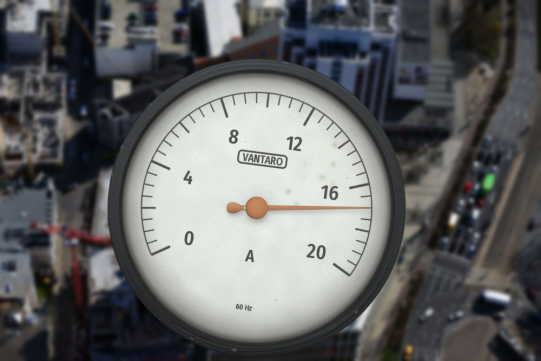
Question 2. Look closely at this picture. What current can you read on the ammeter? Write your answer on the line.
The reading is 17 A
